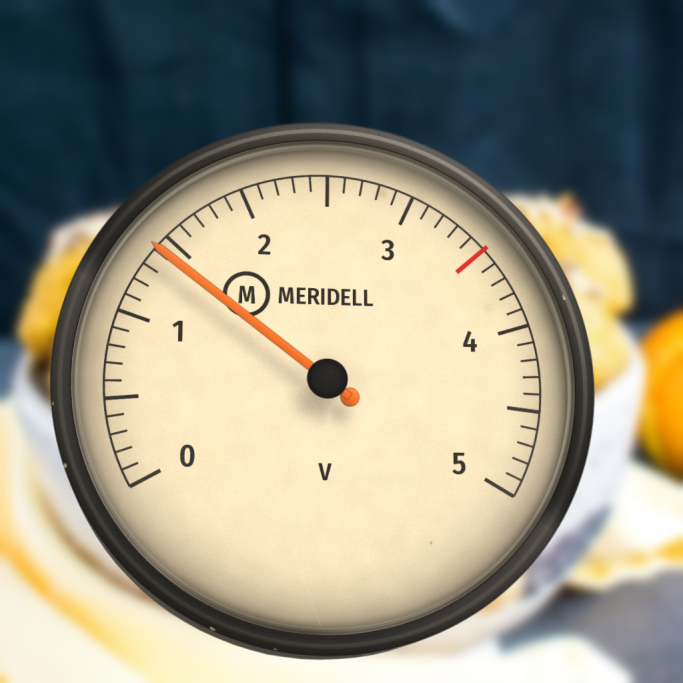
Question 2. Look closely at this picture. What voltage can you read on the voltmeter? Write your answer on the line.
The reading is 1.4 V
